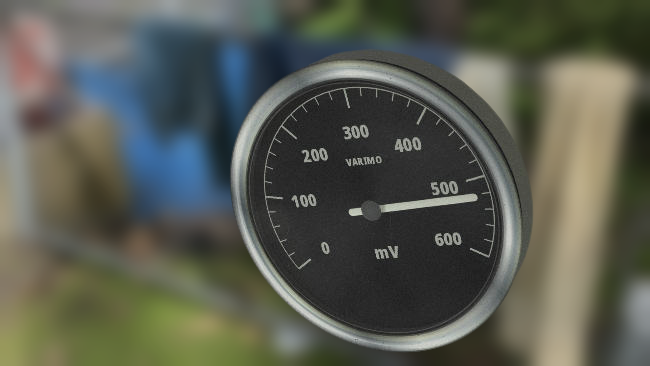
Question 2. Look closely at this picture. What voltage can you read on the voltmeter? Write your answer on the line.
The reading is 520 mV
